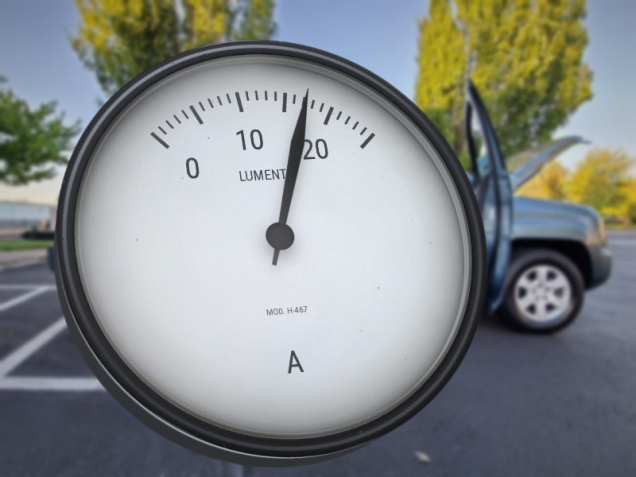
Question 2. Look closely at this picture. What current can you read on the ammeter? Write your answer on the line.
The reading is 17 A
